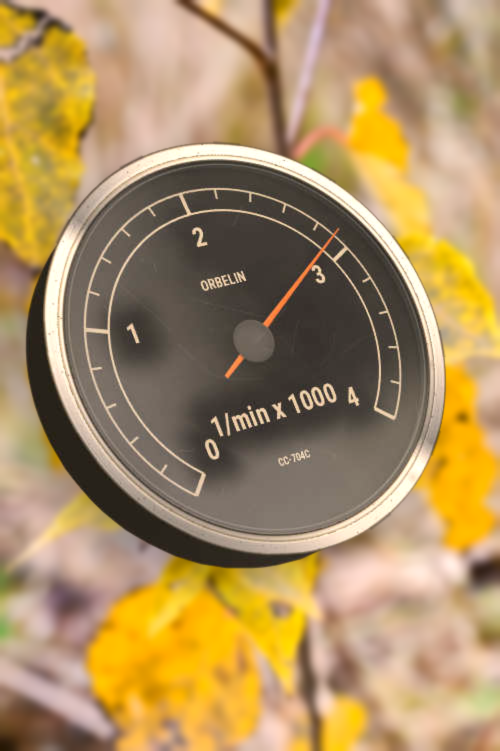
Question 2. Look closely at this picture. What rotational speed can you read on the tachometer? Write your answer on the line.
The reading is 2900 rpm
